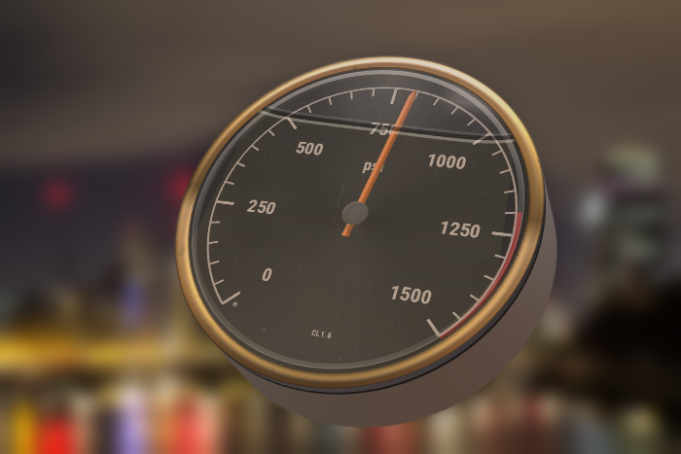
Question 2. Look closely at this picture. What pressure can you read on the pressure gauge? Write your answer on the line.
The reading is 800 psi
